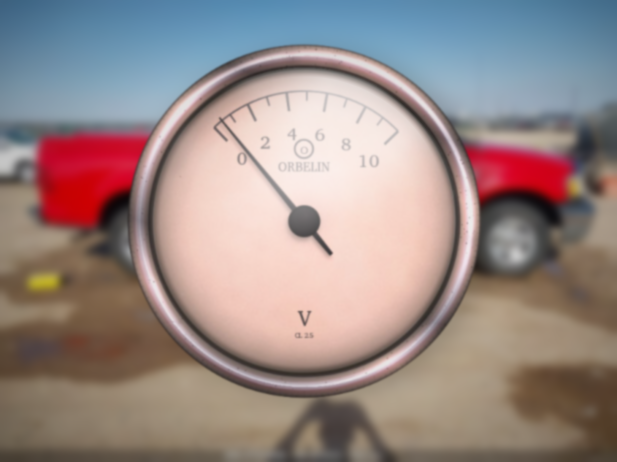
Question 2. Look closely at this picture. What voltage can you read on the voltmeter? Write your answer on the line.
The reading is 0.5 V
